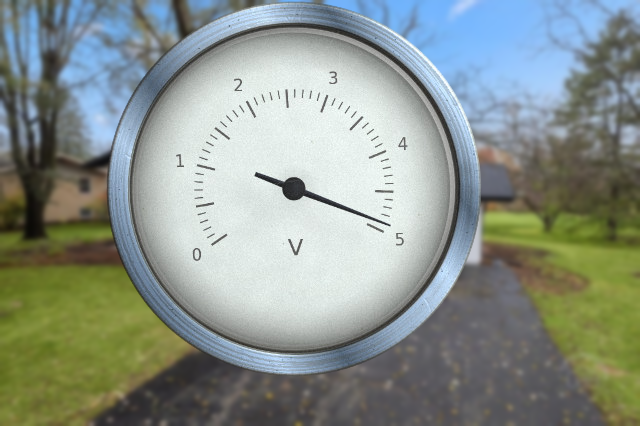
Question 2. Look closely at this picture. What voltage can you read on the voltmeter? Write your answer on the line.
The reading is 4.9 V
